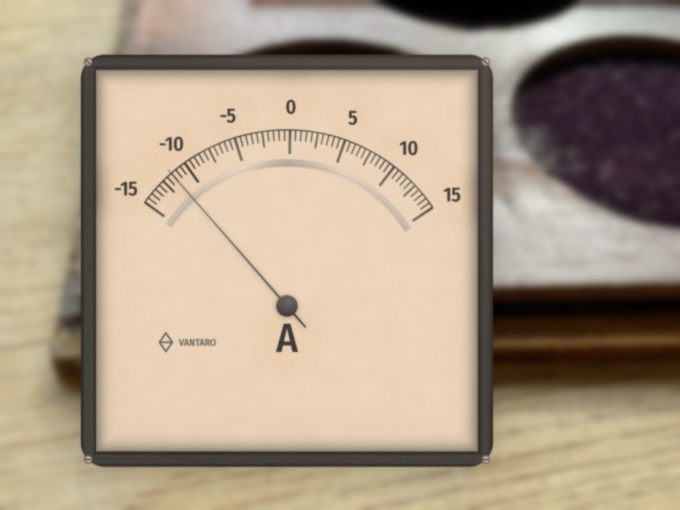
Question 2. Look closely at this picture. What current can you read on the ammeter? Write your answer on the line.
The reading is -11.5 A
